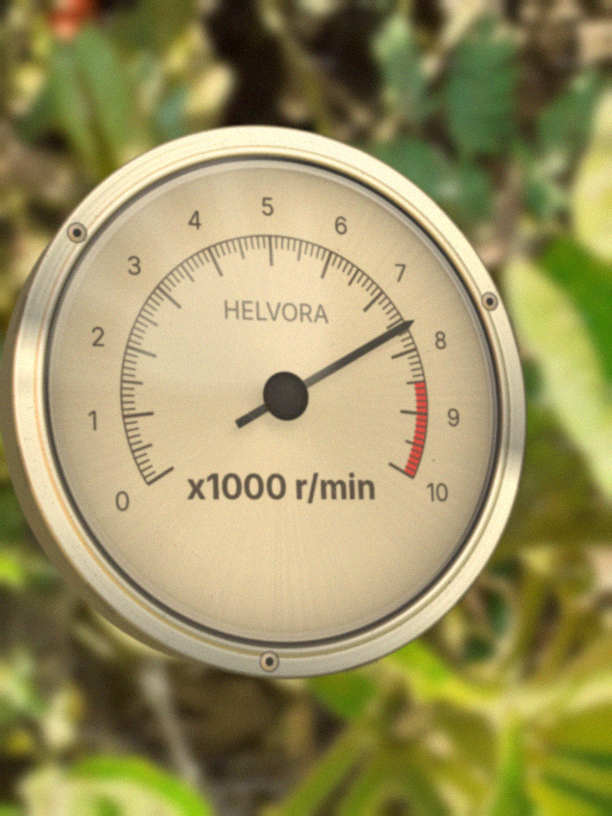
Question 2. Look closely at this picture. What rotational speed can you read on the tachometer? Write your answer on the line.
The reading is 7600 rpm
